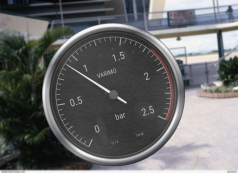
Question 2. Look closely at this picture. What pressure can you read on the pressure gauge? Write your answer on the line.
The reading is 0.9 bar
